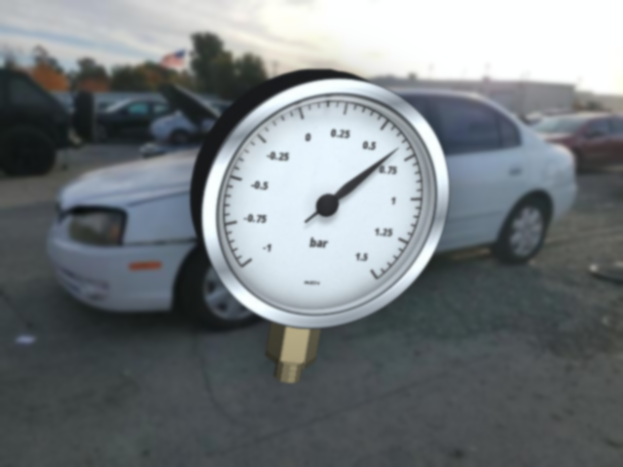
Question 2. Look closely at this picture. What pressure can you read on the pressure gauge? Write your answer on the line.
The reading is 0.65 bar
